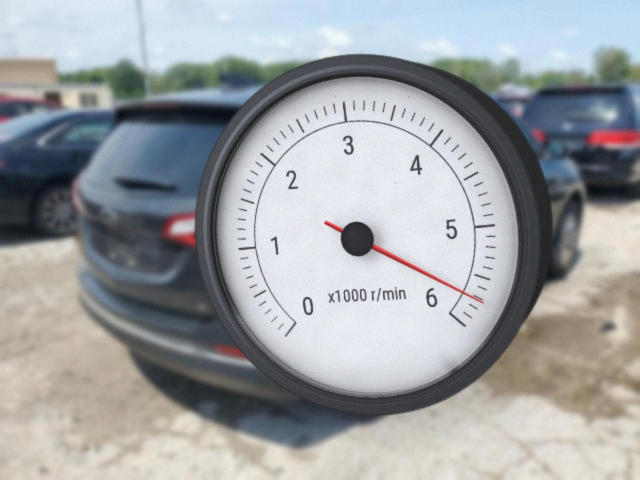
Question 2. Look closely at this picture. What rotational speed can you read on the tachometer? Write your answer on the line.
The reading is 5700 rpm
